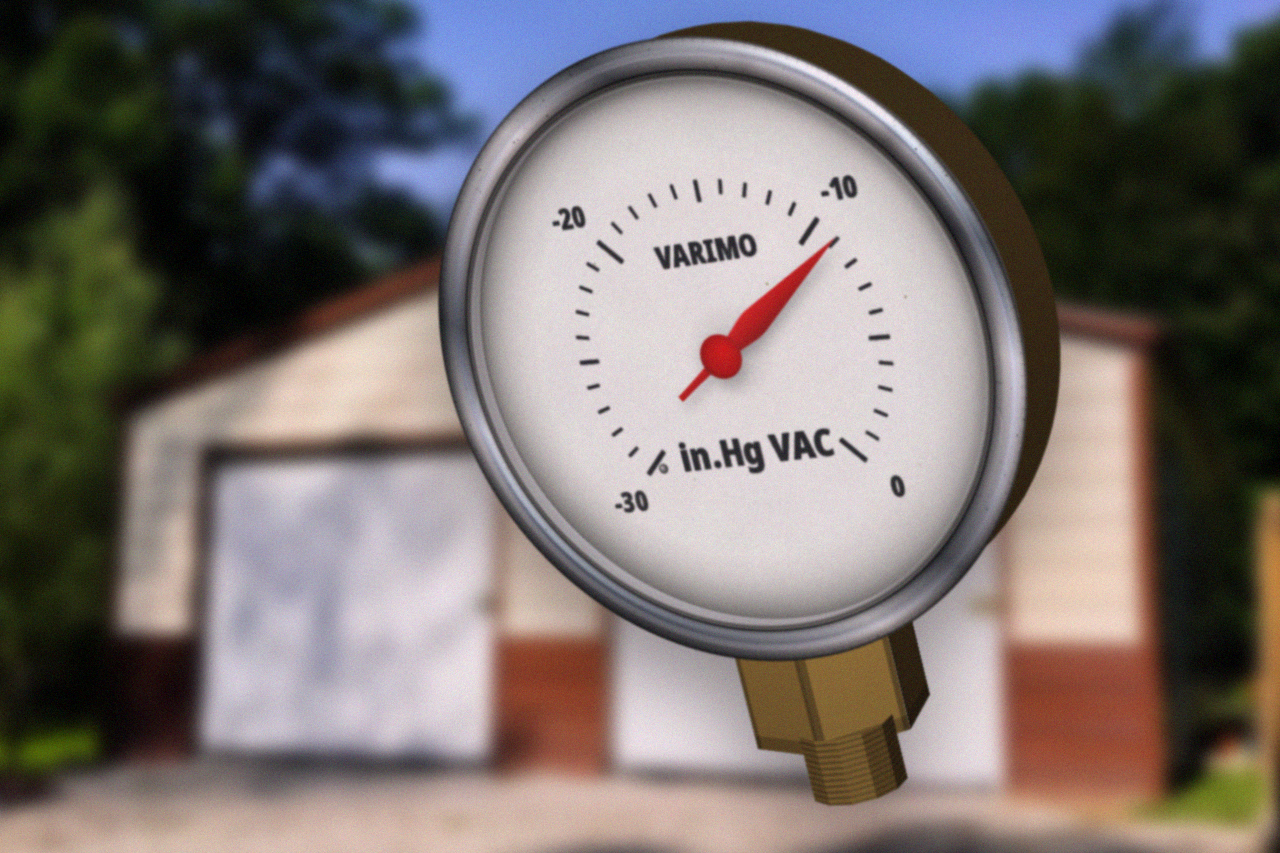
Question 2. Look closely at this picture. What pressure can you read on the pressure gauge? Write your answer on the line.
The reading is -9 inHg
